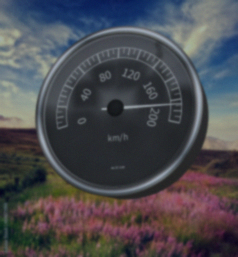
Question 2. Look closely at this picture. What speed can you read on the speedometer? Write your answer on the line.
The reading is 185 km/h
